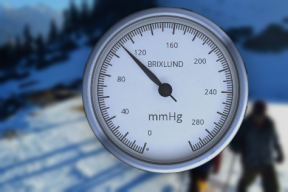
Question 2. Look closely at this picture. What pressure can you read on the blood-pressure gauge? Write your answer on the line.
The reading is 110 mmHg
